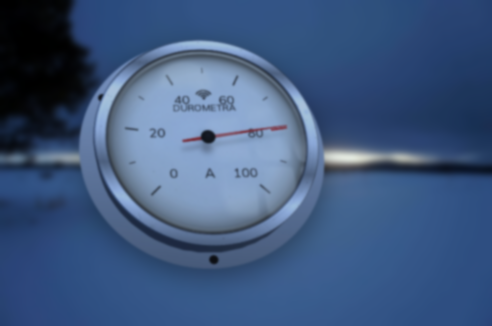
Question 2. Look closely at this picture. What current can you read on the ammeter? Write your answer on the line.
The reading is 80 A
